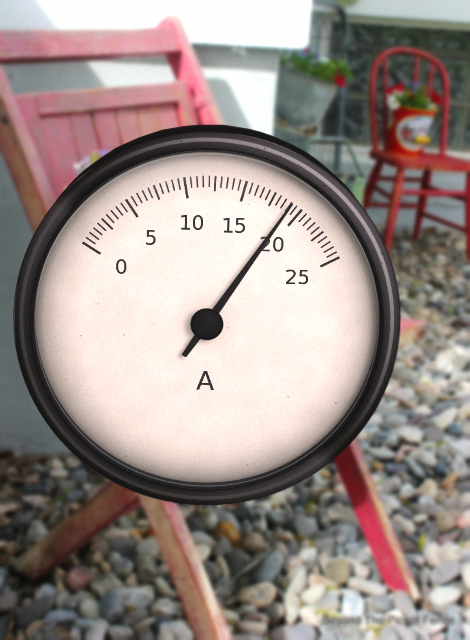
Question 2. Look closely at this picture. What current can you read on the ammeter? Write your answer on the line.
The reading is 19 A
